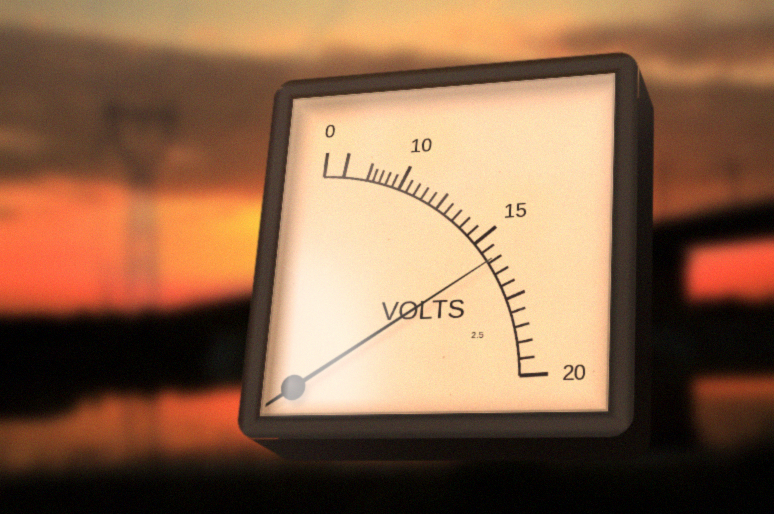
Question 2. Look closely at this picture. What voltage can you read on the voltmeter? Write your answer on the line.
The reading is 16 V
